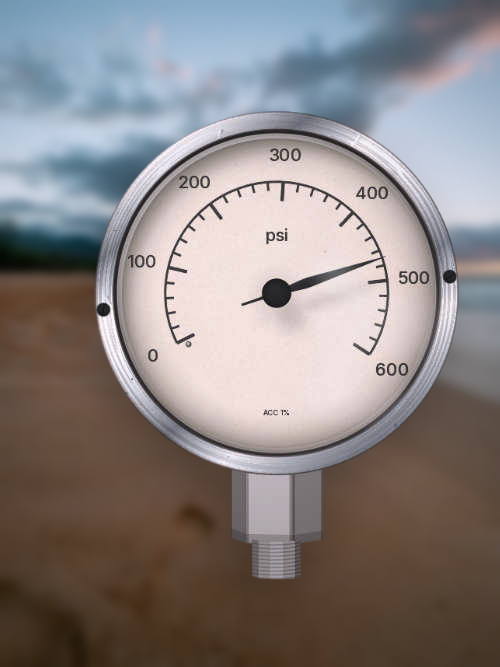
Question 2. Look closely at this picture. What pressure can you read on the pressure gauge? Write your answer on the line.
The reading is 470 psi
